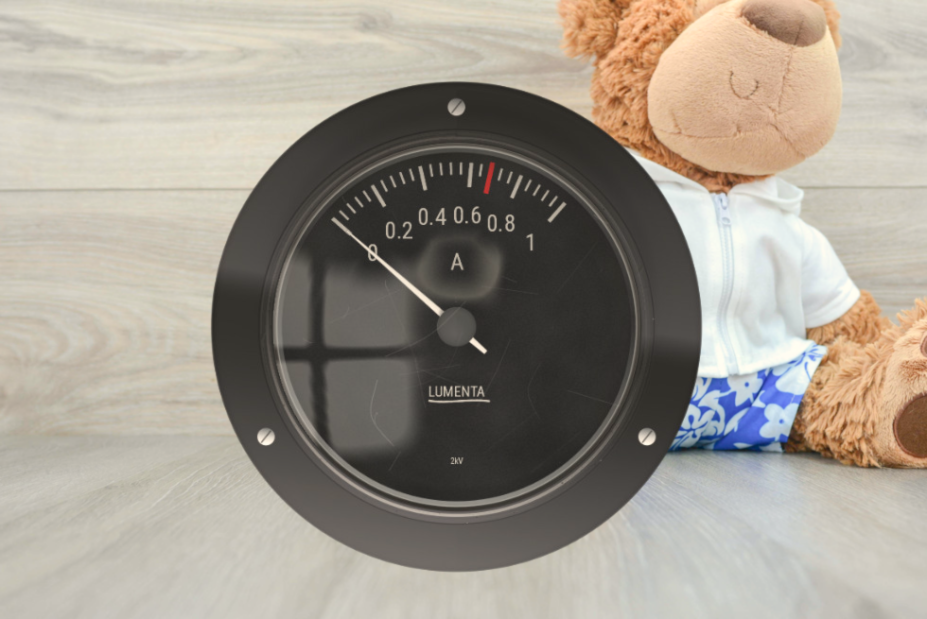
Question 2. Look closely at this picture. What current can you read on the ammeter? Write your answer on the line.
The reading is 0 A
